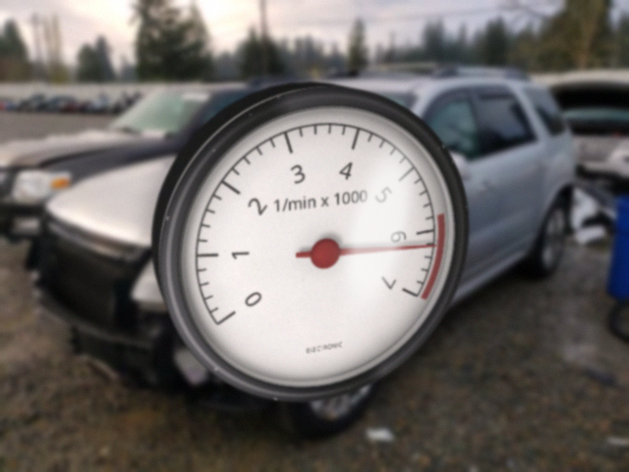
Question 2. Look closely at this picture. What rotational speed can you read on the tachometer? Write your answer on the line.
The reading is 6200 rpm
